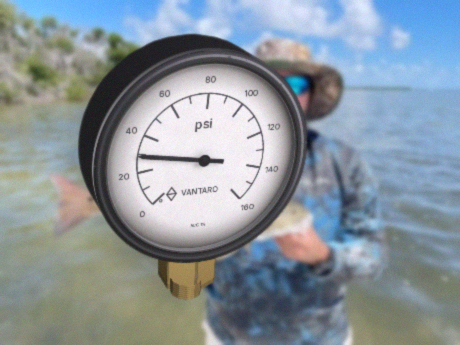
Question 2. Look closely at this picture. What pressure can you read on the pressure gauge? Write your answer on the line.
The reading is 30 psi
